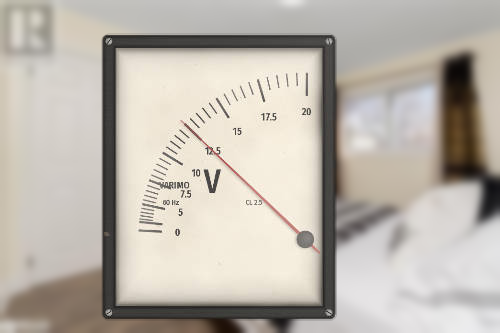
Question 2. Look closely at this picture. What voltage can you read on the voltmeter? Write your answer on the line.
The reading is 12.5 V
